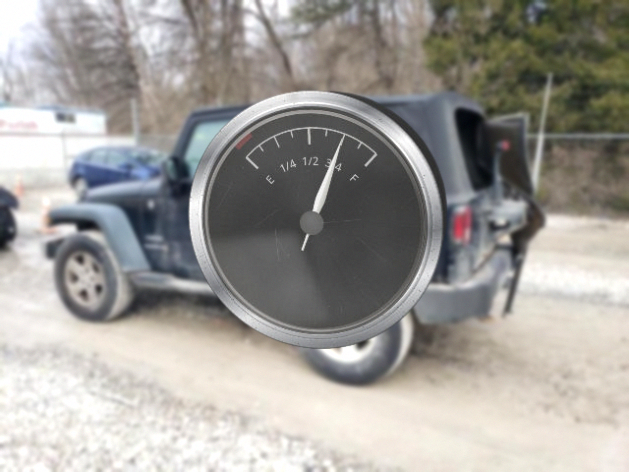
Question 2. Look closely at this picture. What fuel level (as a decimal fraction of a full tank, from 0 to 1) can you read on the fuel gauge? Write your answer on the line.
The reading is 0.75
